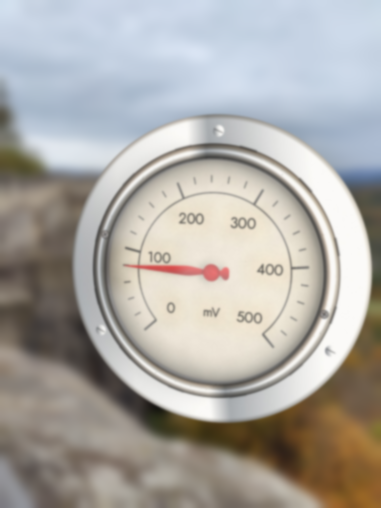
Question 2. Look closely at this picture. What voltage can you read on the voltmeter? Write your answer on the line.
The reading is 80 mV
